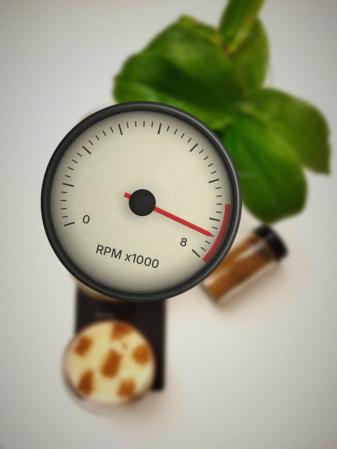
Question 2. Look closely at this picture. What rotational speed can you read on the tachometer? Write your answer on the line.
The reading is 7400 rpm
